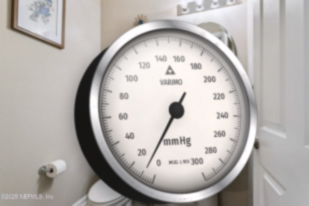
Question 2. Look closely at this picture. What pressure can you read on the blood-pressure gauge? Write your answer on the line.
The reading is 10 mmHg
